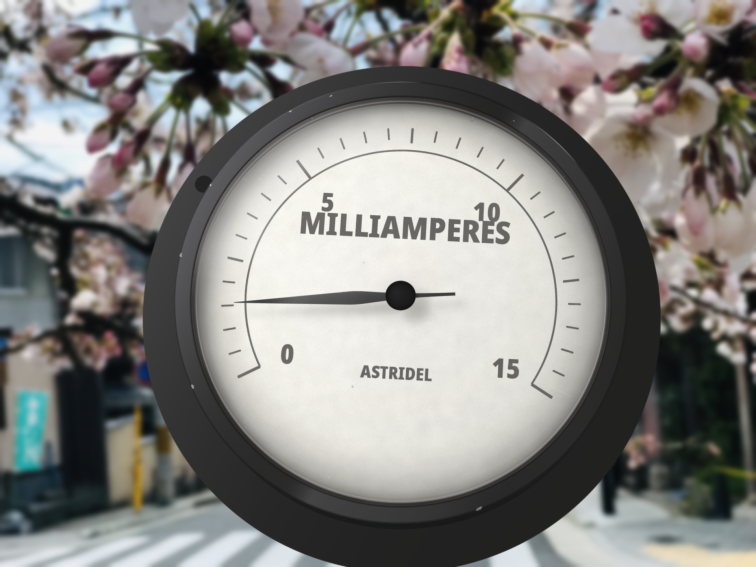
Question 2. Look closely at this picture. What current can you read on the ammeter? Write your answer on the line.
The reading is 1.5 mA
